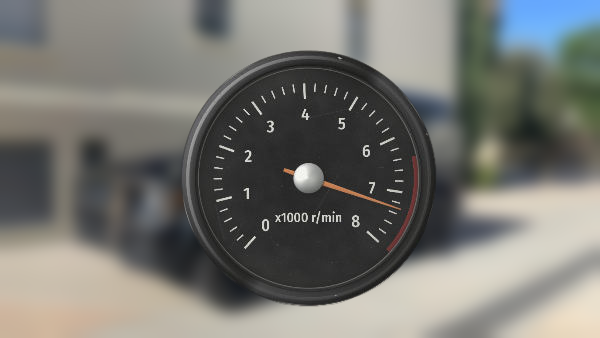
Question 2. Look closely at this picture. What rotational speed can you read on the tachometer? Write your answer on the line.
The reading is 7300 rpm
